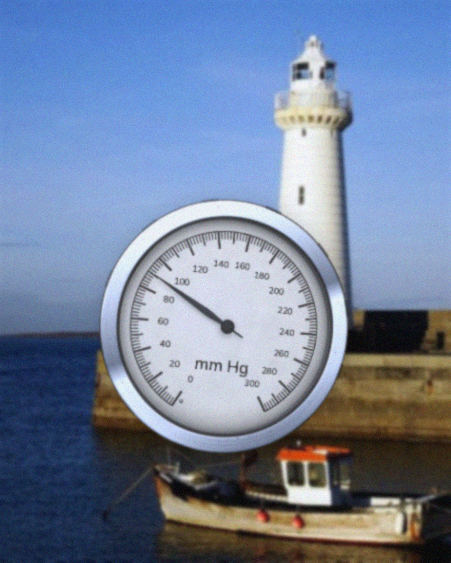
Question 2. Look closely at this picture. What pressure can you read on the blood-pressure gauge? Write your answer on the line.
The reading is 90 mmHg
